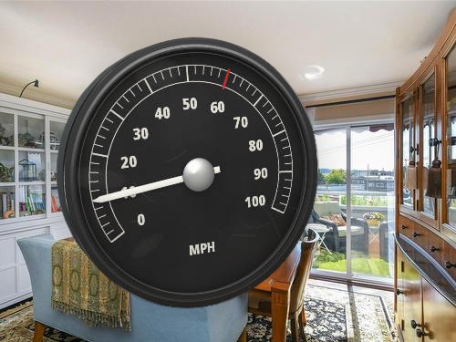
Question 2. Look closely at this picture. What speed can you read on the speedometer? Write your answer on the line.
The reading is 10 mph
